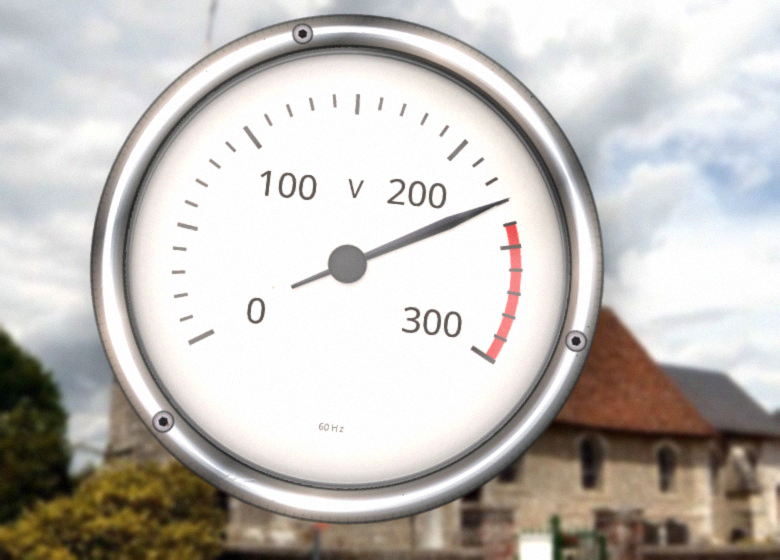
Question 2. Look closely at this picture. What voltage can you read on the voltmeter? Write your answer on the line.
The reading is 230 V
